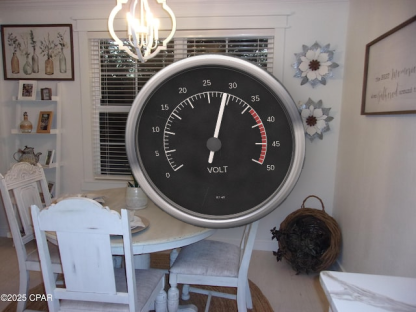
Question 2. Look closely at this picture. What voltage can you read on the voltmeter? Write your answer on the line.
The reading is 29 V
